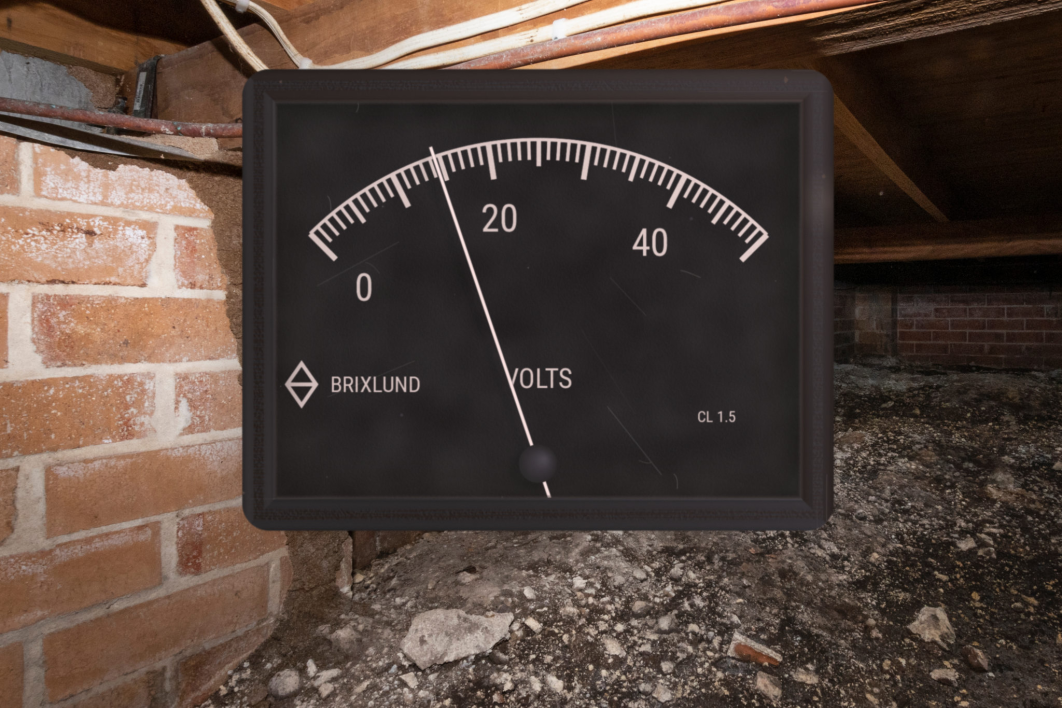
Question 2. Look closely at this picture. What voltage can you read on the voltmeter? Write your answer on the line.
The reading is 14.5 V
